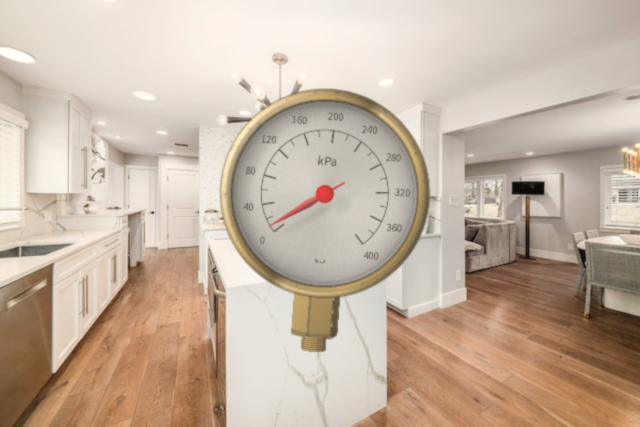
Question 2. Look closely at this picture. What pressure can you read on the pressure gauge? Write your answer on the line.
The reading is 10 kPa
